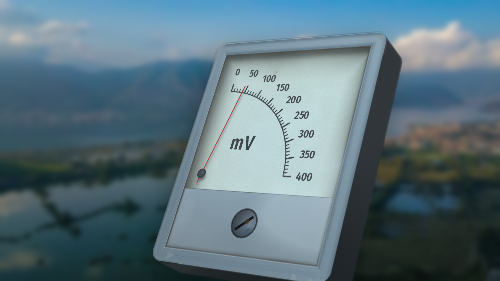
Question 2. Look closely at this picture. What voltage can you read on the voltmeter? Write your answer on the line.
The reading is 50 mV
